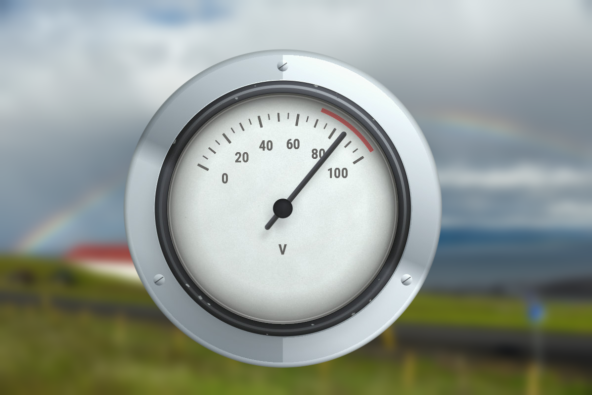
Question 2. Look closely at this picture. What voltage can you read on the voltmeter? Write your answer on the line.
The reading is 85 V
